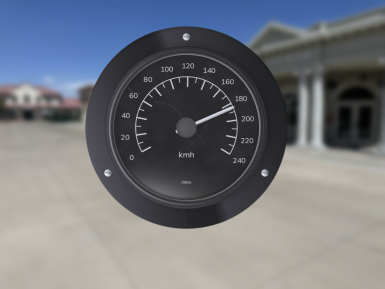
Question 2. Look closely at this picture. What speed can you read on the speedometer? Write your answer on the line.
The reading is 185 km/h
